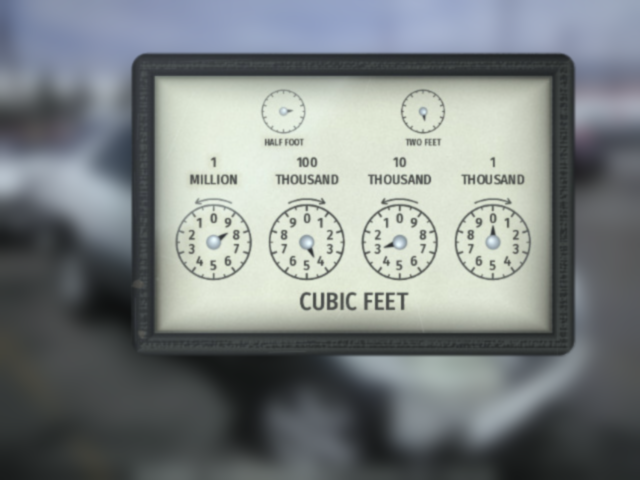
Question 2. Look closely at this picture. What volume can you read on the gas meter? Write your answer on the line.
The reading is 843000 ft³
